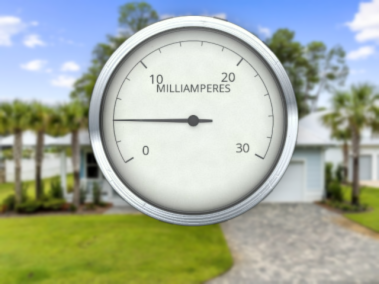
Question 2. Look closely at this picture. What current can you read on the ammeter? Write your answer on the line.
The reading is 4 mA
